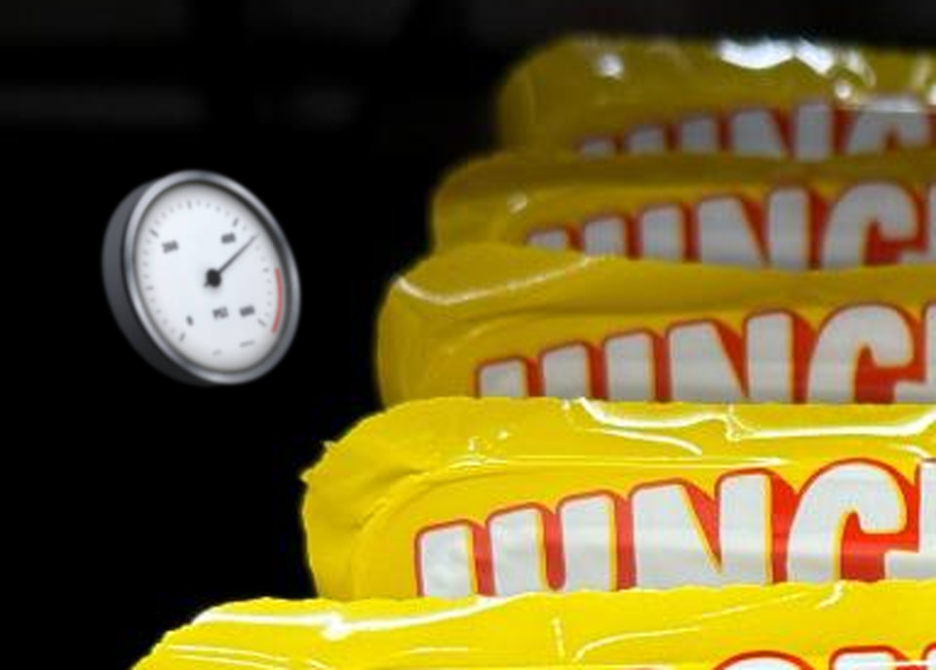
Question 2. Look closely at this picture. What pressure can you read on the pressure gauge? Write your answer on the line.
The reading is 440 psi
